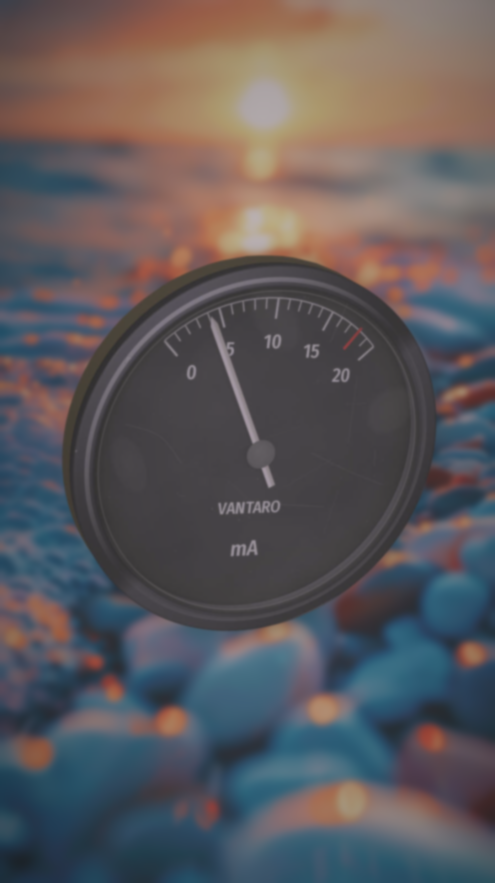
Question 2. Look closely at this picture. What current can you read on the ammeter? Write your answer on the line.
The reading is 4 mA
